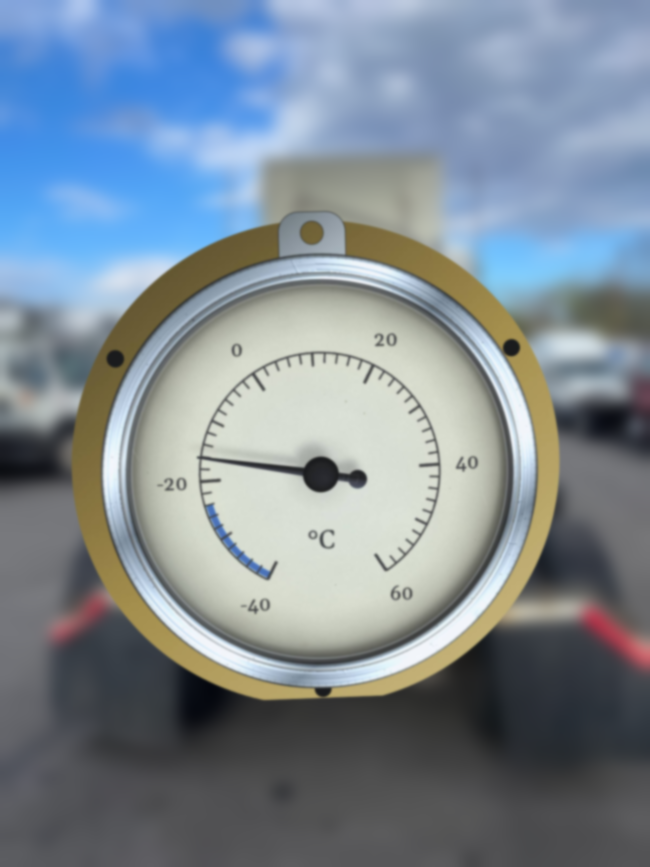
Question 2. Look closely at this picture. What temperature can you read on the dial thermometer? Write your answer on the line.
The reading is -16 °C
